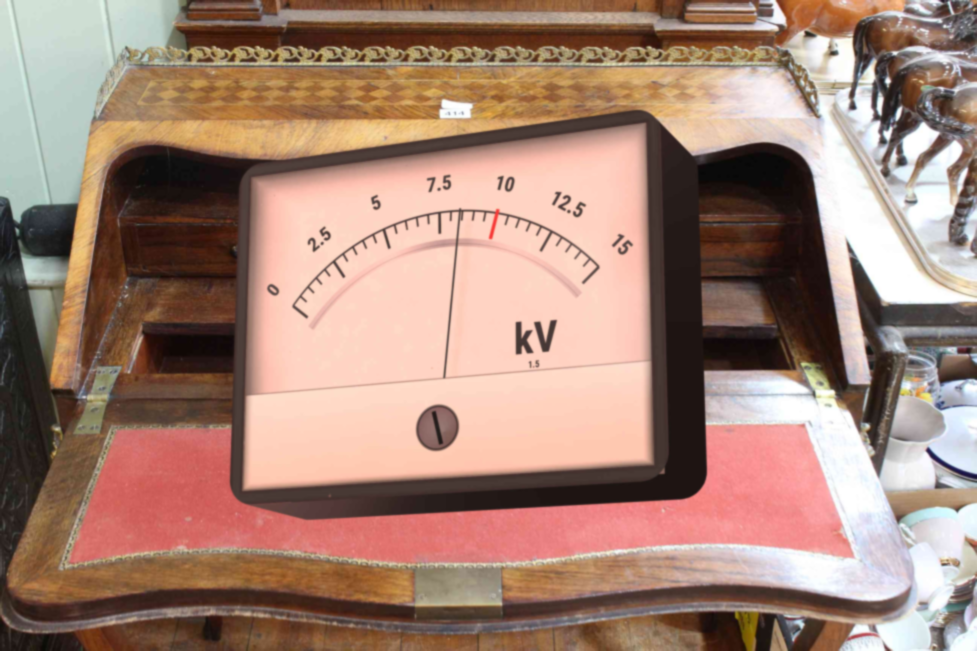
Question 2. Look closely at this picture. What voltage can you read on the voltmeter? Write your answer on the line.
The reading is 8.5 kV
